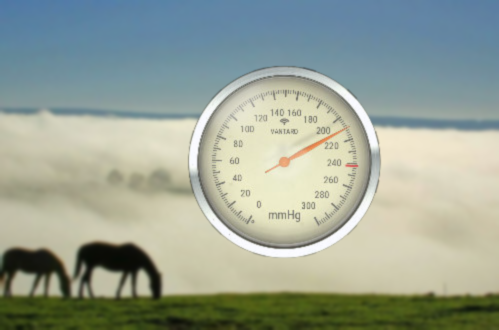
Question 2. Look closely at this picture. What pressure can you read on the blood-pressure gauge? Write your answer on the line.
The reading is 210 mmHg
